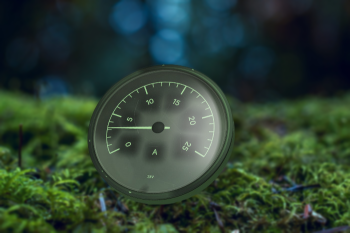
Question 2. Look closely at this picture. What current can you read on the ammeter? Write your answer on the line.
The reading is 3 A
